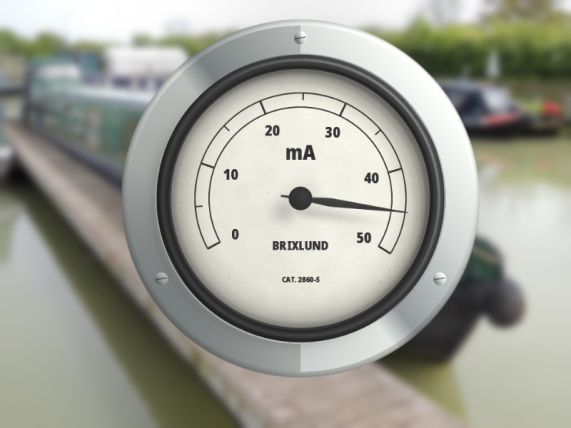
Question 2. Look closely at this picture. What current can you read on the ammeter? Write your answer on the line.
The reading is 45 mA
